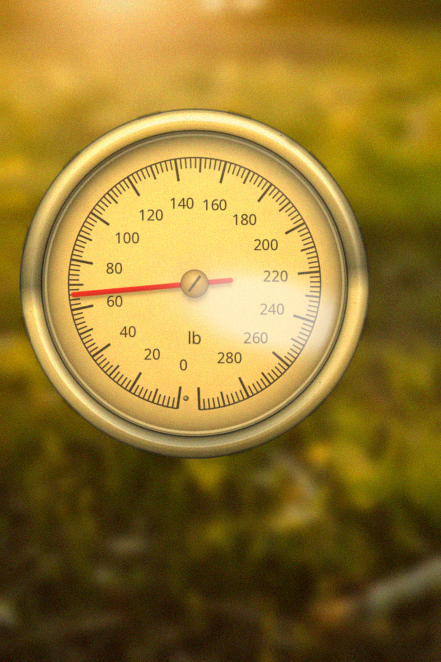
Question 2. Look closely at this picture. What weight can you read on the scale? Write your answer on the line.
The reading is 66 lb
